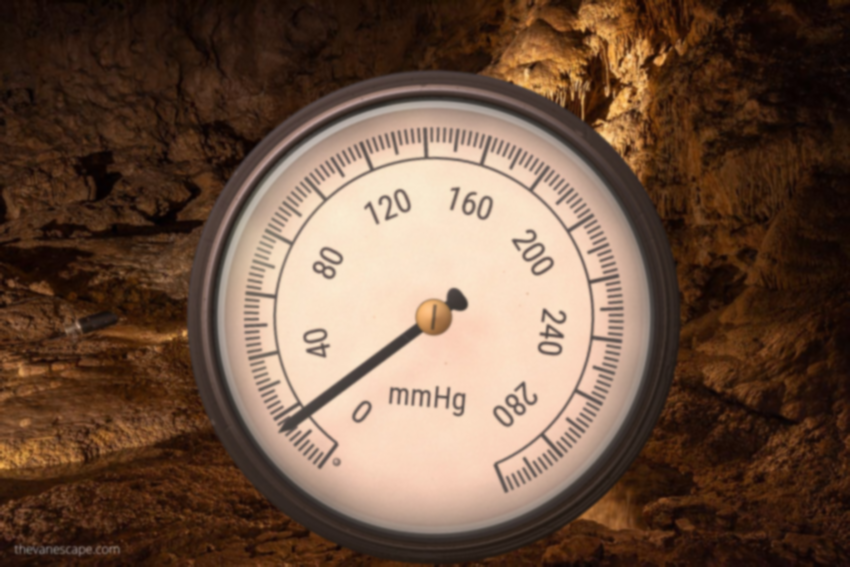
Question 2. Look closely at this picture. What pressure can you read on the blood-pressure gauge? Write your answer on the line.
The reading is 16 mmHg
